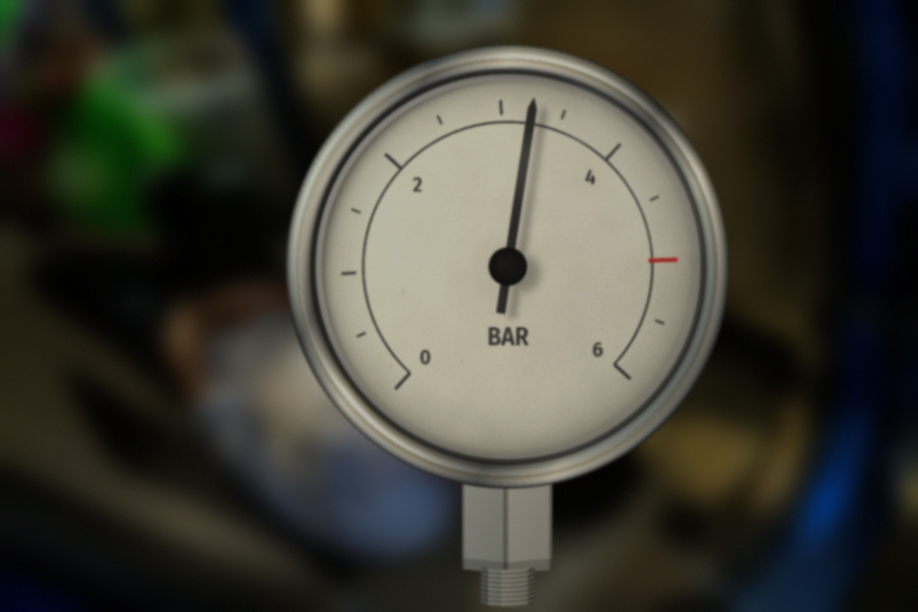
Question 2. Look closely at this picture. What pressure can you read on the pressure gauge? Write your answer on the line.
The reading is 3.25 bar
